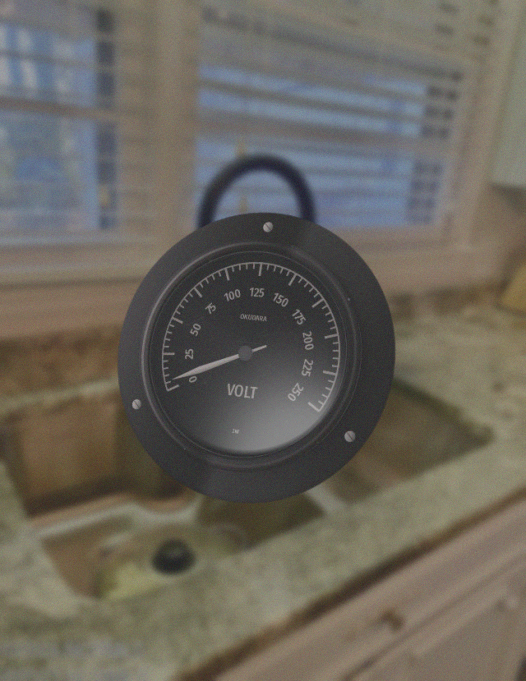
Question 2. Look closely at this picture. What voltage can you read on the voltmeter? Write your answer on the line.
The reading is 5 V
